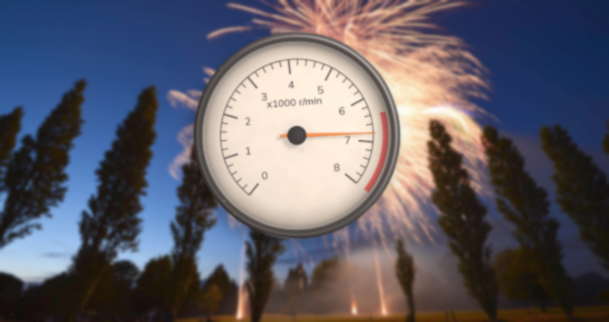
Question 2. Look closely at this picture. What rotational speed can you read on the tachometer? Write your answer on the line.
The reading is 6800 rpm
